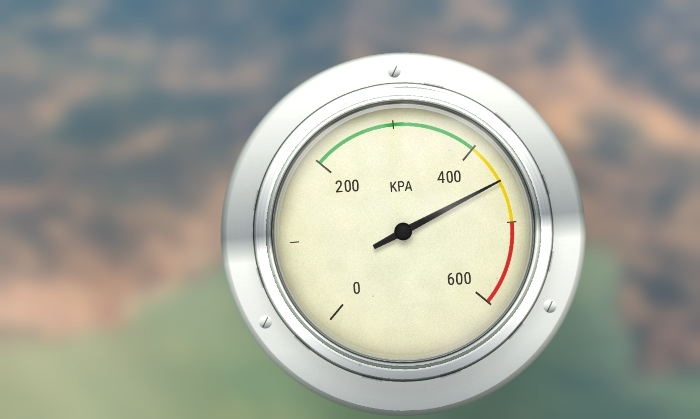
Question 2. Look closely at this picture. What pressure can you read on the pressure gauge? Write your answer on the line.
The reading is 450 kPa
